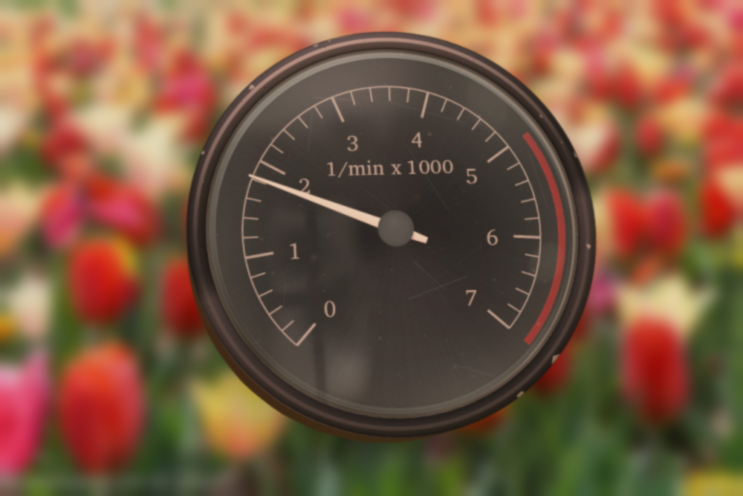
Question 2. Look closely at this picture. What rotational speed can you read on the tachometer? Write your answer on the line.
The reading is 1800 rpm
